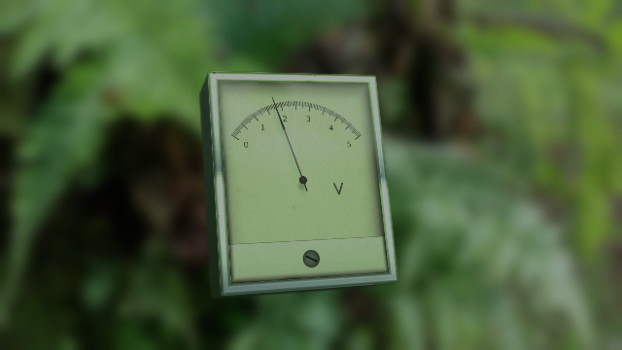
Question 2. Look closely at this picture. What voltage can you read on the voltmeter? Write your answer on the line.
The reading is 1.75 V
